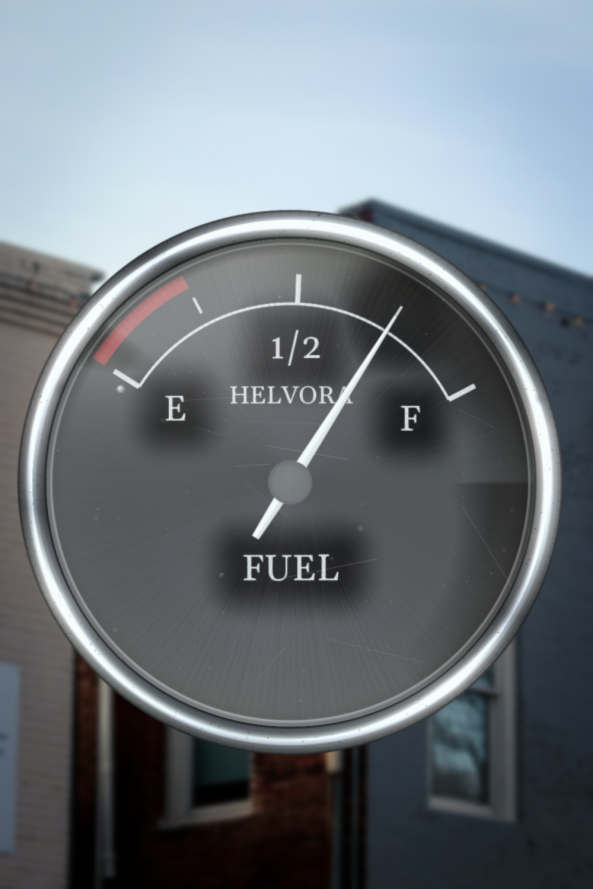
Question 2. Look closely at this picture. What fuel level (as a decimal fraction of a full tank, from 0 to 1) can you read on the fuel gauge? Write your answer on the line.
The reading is 0.75
